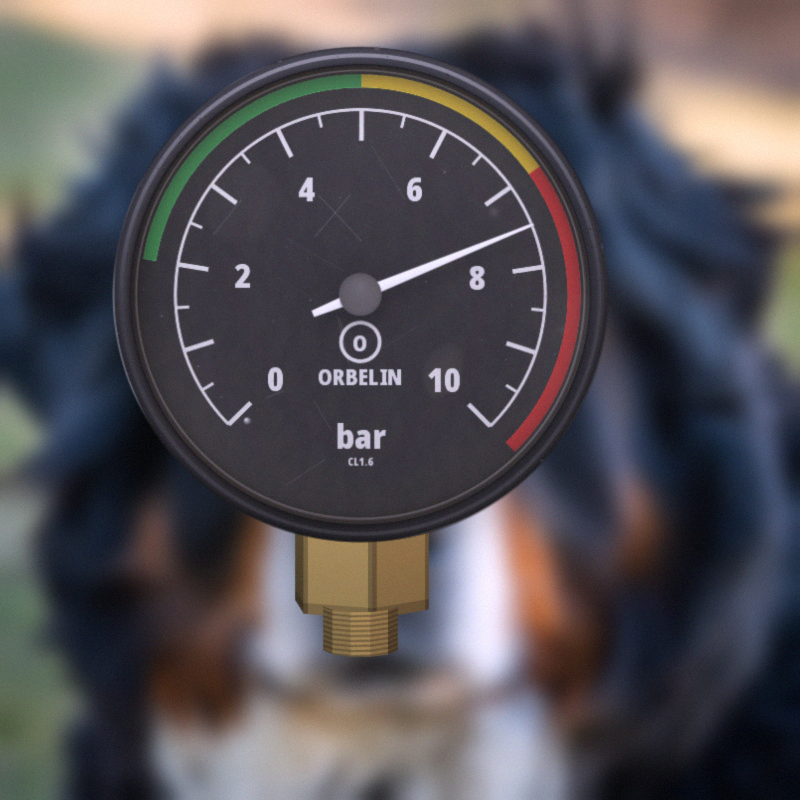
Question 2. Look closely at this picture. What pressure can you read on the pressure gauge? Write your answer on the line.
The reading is 7.5 bar
